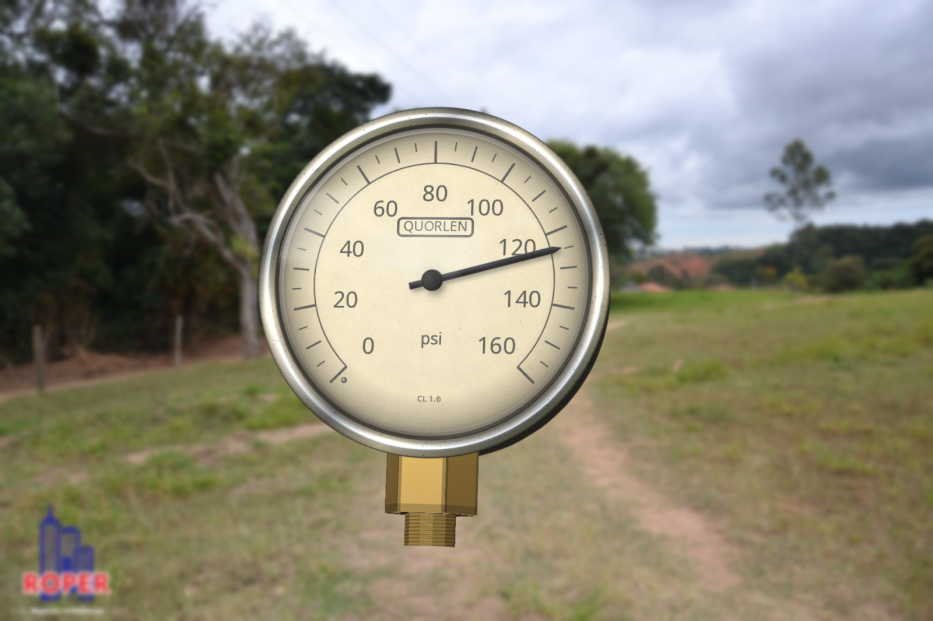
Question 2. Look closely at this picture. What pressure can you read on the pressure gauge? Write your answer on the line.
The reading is 125 psi
